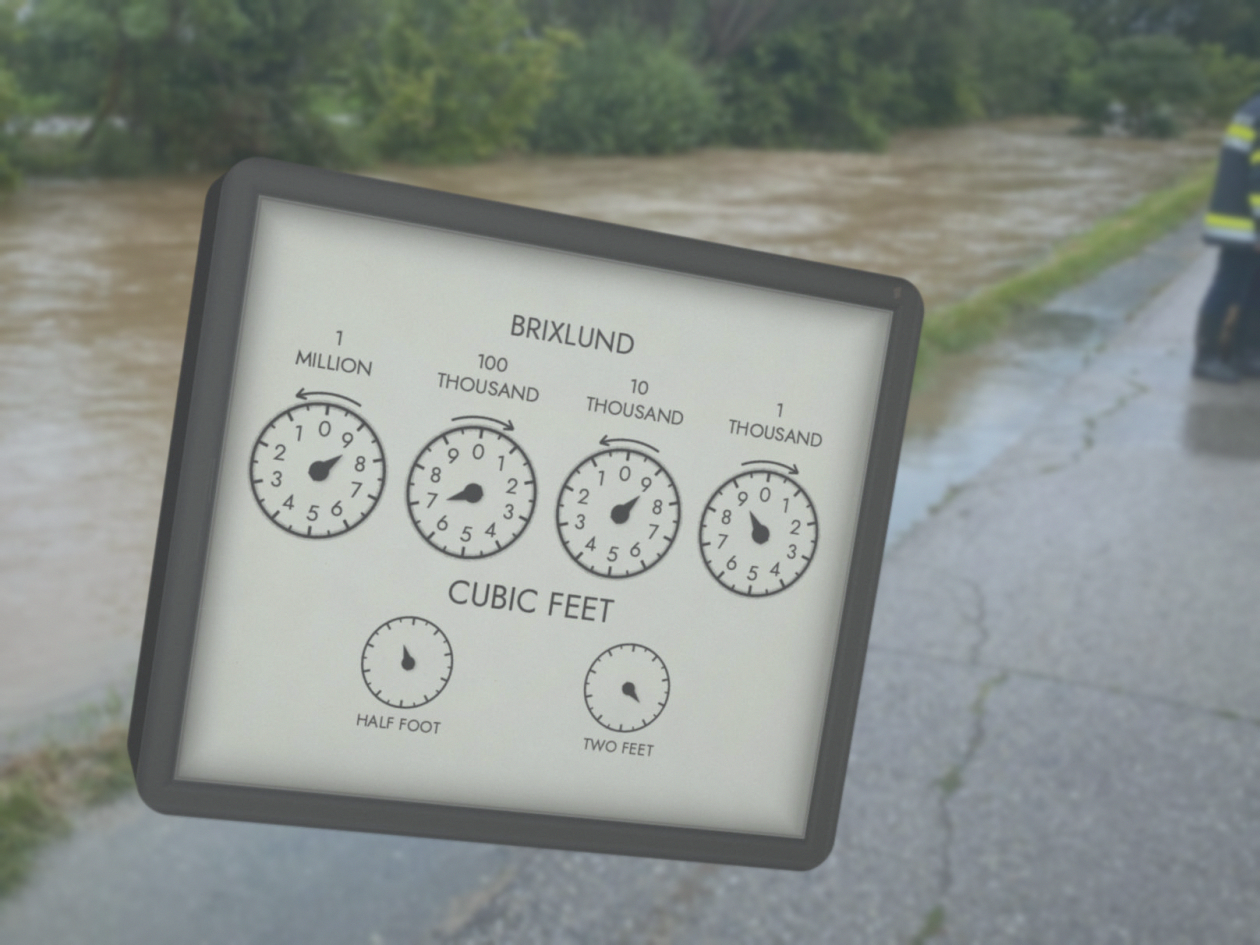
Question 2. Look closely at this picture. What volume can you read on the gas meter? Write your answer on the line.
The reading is 868900 ft³
